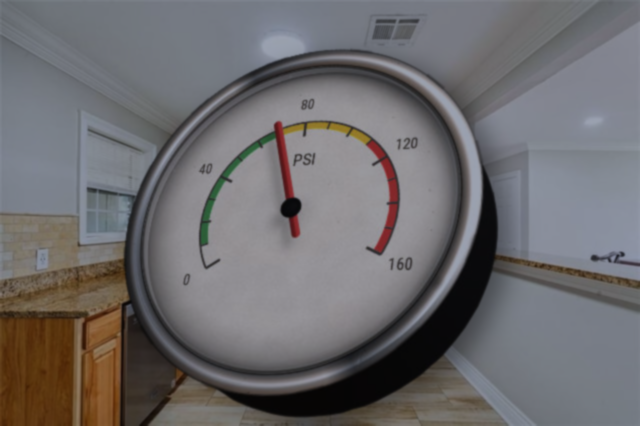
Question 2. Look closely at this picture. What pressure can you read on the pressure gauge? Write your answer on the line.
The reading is 70 psi
